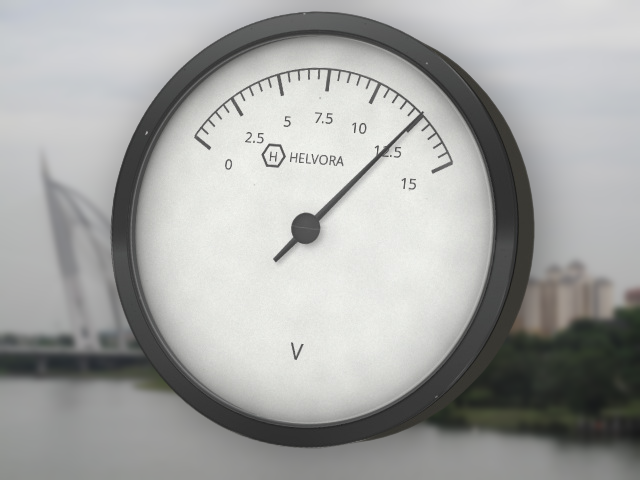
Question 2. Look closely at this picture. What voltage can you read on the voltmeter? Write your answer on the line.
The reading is 12.5 V
